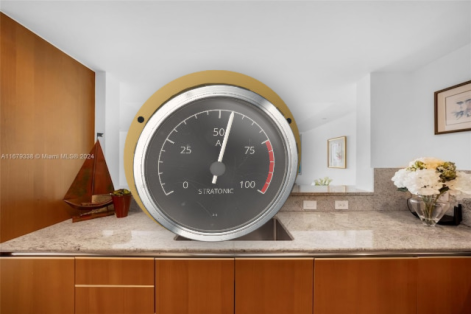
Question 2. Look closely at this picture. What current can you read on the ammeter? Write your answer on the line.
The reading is 55 A
